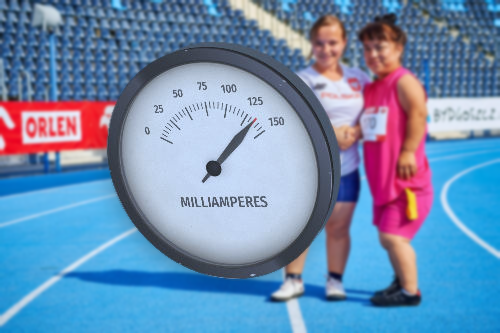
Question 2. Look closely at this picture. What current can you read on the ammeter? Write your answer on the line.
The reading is 135 mA
